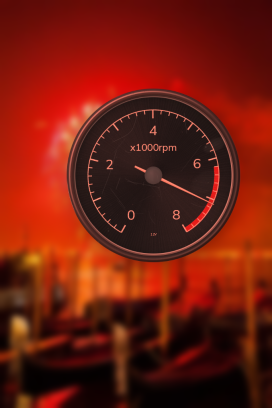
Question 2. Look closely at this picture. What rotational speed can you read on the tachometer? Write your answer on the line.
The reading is 7100 rpm
